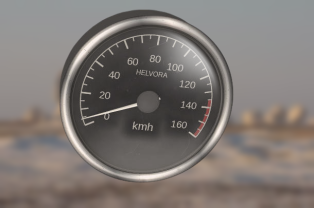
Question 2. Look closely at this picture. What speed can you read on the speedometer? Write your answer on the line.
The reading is 5 km/h
